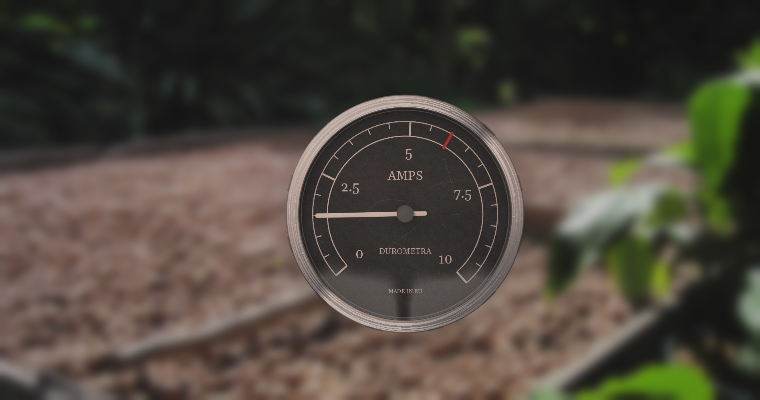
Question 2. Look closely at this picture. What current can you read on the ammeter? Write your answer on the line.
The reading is 1.5 A
